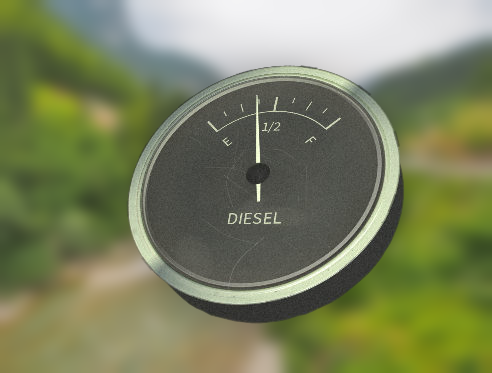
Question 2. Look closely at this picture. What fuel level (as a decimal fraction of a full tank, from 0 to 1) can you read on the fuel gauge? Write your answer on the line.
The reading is 0.375
